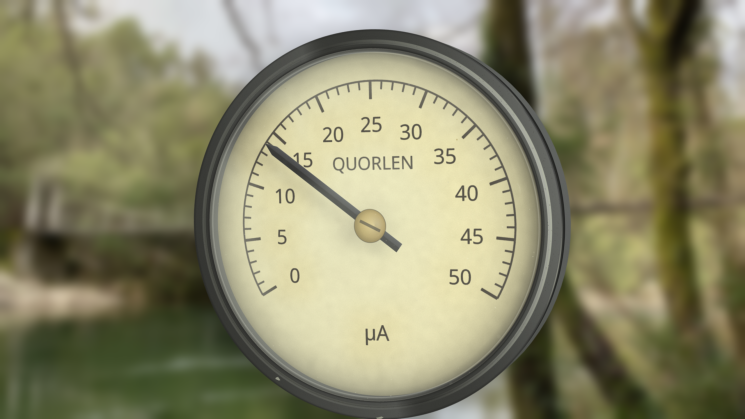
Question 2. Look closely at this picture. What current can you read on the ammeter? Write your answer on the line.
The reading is 14 µA
